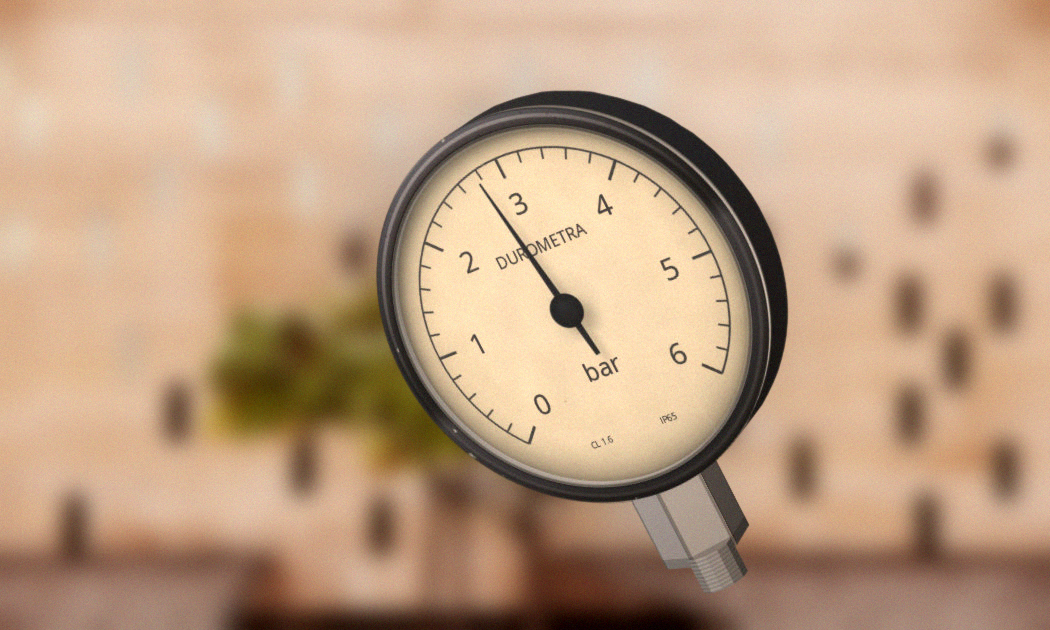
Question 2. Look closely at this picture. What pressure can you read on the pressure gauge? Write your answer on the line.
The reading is 2.8 bar
